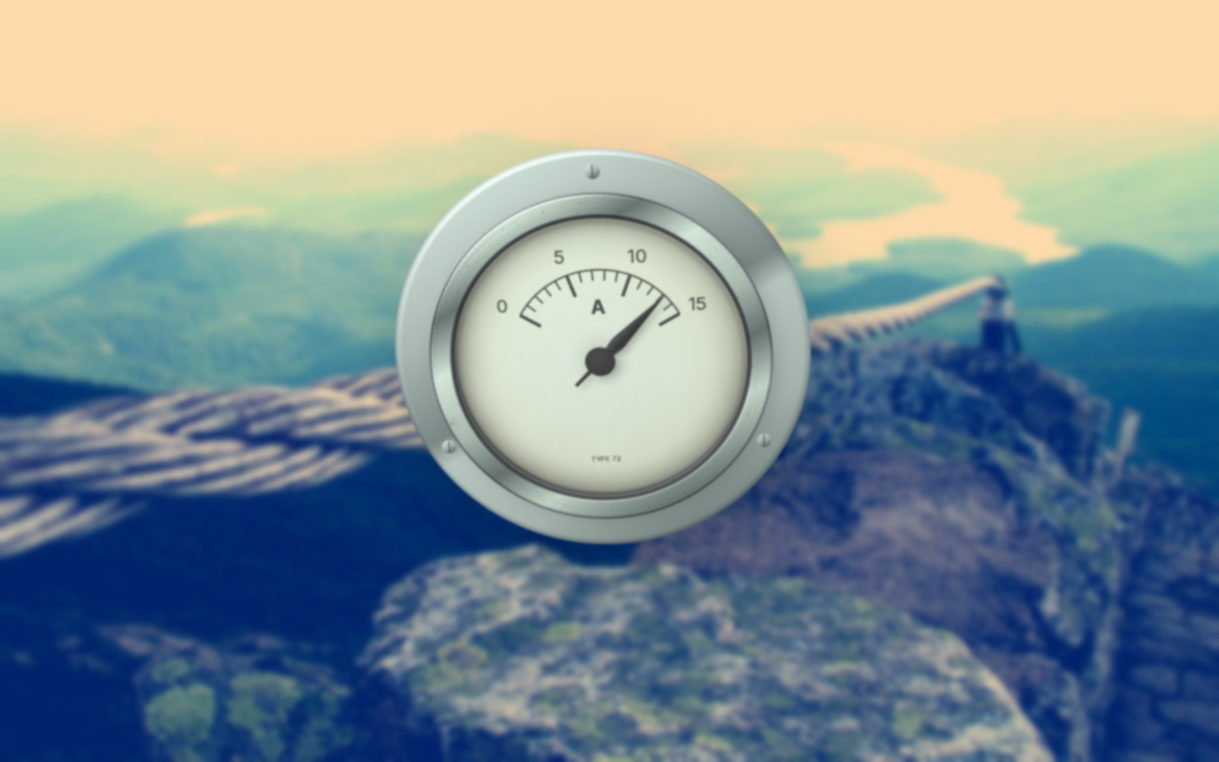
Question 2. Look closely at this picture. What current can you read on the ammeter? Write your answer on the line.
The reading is 13 A
